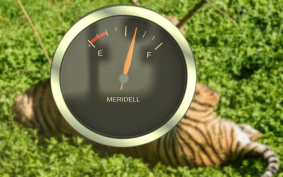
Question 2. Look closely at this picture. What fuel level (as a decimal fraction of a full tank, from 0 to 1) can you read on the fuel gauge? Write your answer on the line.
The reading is 0.625
